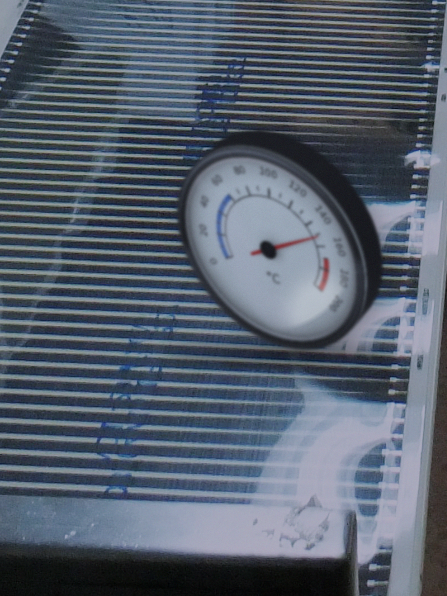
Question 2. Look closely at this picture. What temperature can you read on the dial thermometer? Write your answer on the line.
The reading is 150 °C
